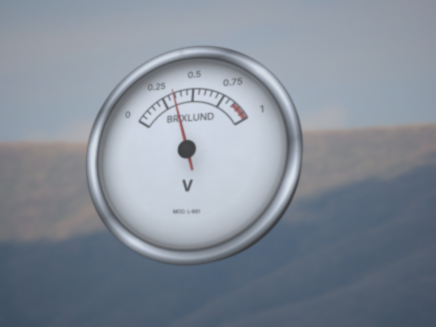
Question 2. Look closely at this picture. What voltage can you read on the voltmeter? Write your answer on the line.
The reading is 0.35 V
